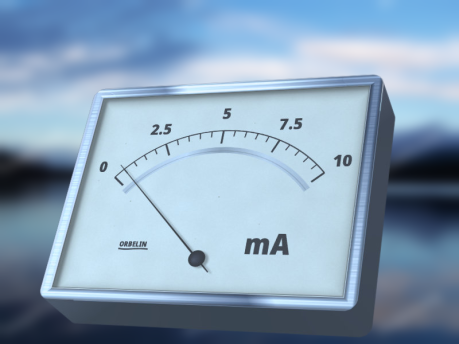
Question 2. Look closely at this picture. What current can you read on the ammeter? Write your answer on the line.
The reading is 0.5 mA
